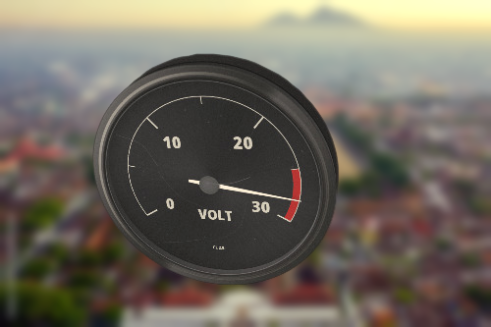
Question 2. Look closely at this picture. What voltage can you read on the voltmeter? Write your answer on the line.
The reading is 27.5 V
